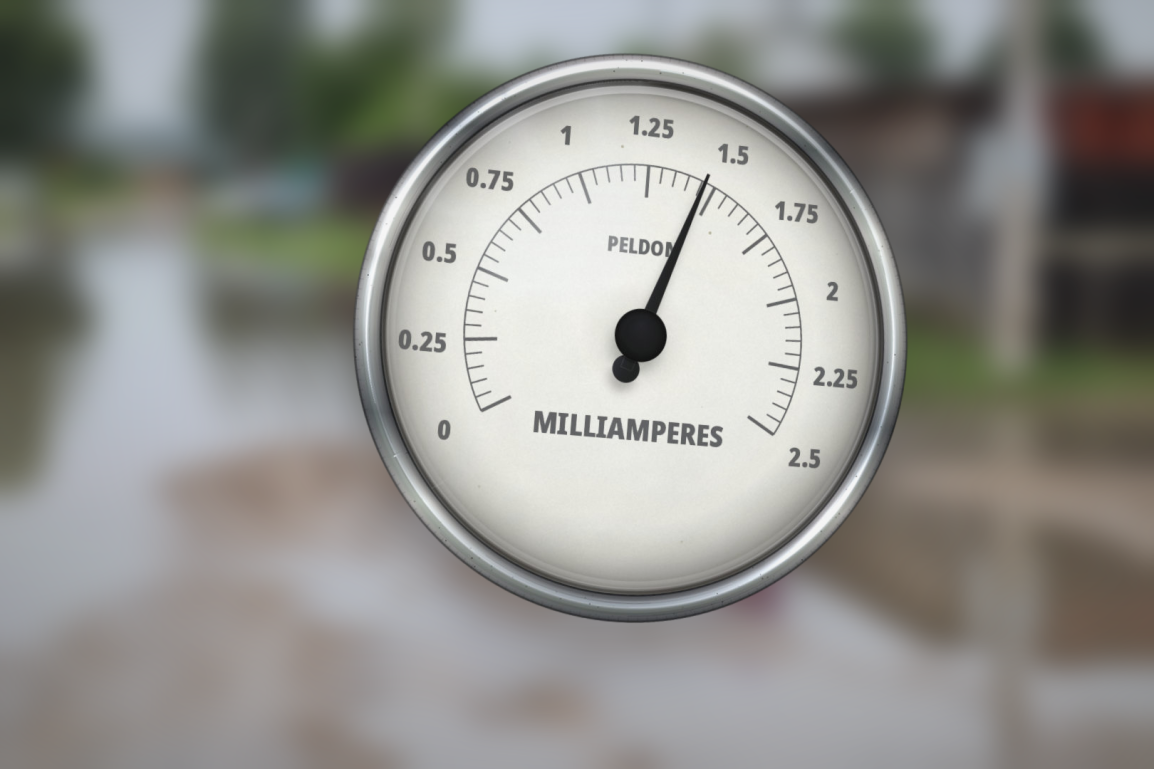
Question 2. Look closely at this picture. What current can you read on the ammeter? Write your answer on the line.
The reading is 1.45 mA
